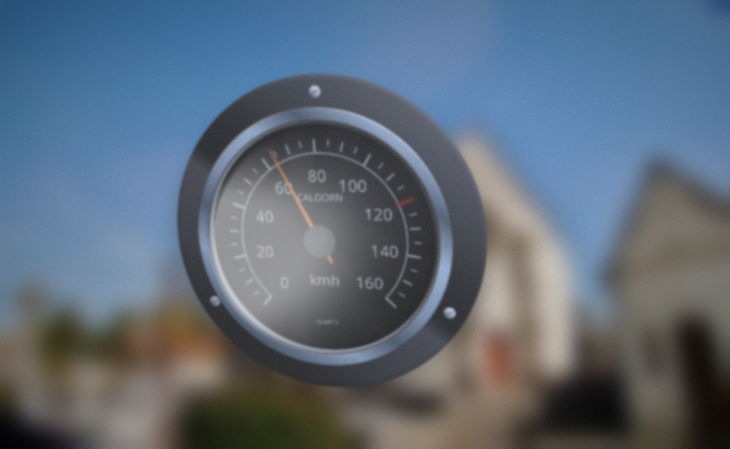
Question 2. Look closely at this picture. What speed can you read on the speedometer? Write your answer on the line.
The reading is 65 km/h
